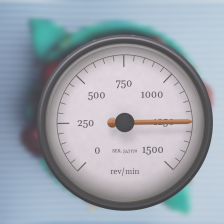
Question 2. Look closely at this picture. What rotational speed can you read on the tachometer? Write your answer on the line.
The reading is 1250 rpm
